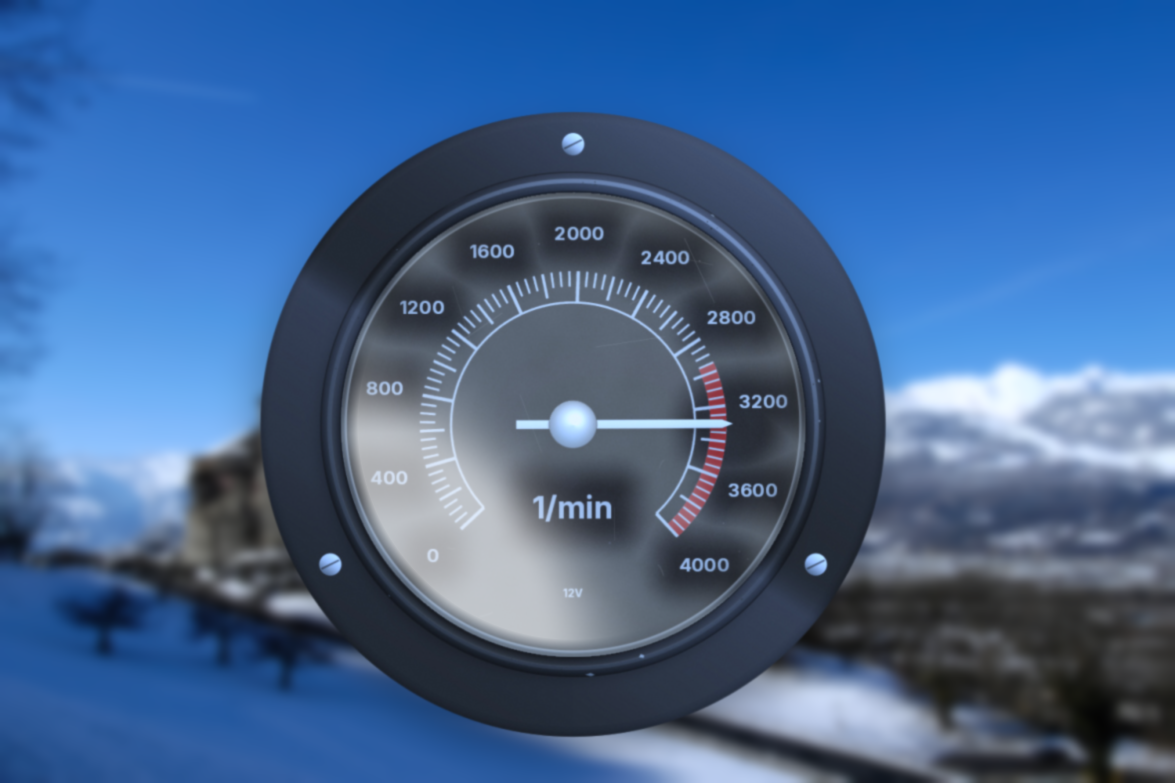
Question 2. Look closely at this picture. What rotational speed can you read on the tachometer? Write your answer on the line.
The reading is 3300 rpm
